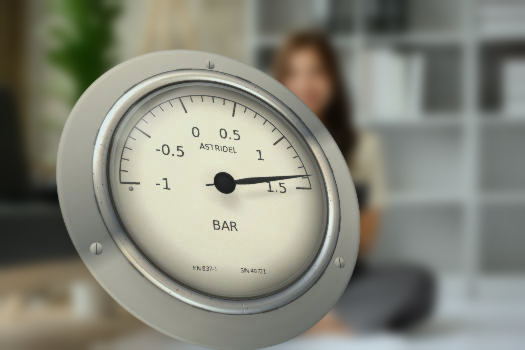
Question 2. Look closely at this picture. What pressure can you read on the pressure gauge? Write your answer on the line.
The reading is 1.4 bar
